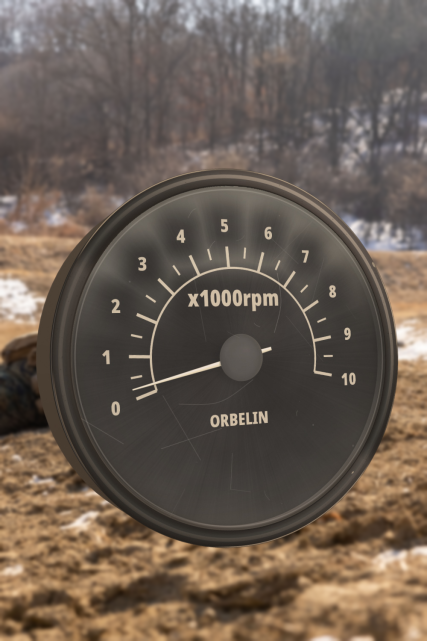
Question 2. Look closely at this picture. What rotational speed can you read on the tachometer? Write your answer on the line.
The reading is 250 rpm
